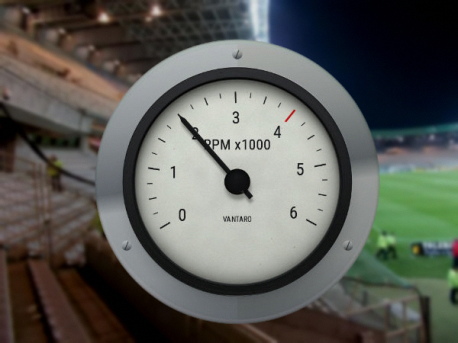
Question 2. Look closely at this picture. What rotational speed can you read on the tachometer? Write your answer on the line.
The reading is 2000 rpm
